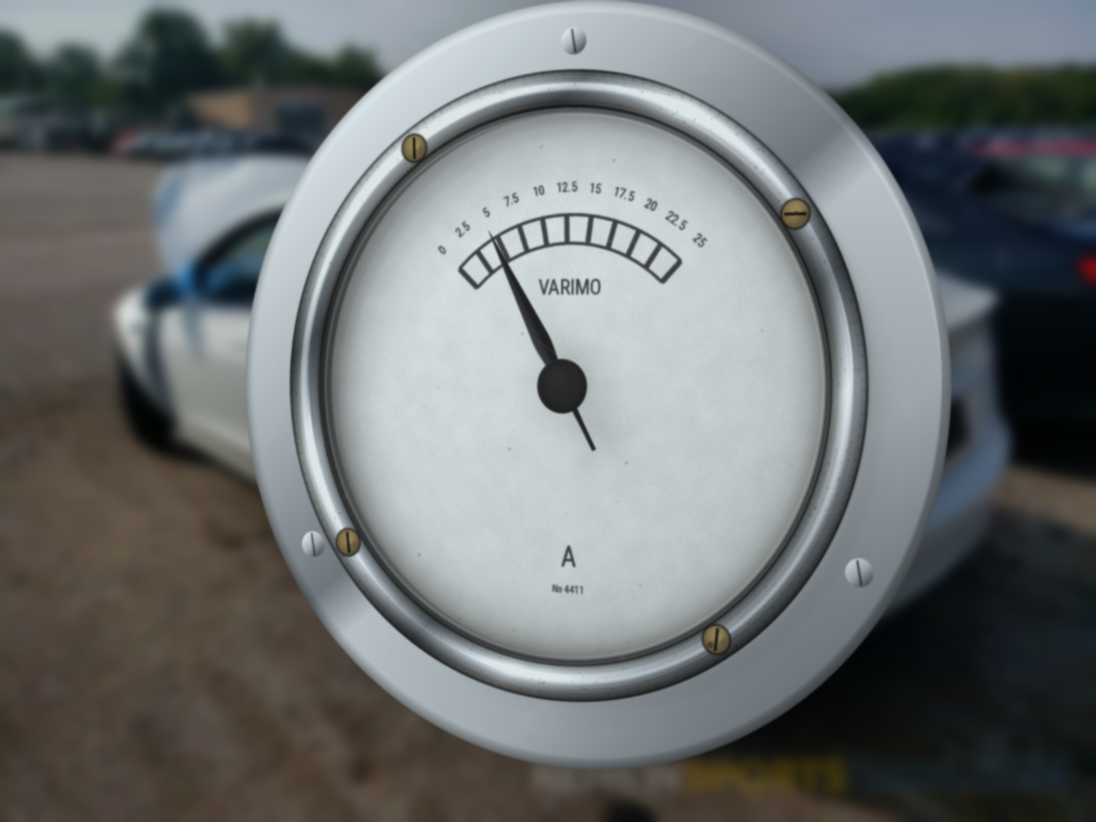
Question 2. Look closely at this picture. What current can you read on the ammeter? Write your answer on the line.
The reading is 5 A
